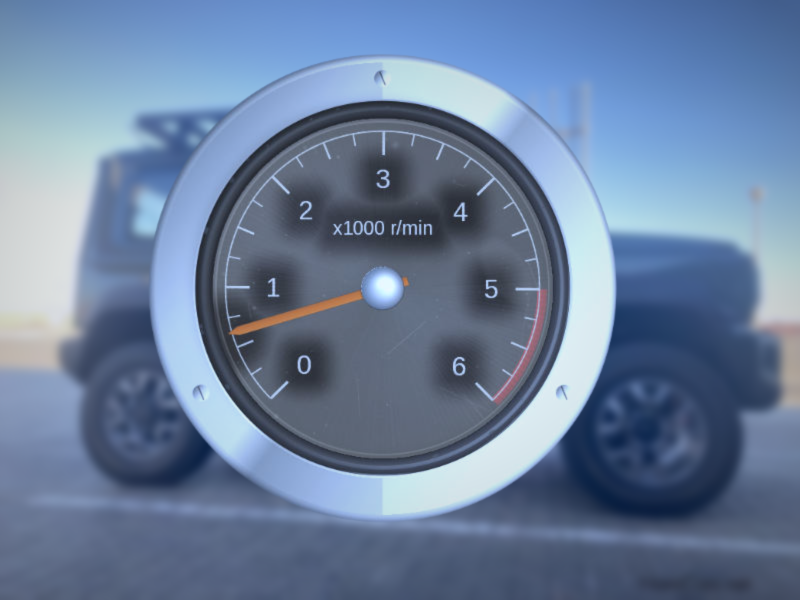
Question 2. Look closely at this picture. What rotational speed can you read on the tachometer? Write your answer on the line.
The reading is 625 rpm
